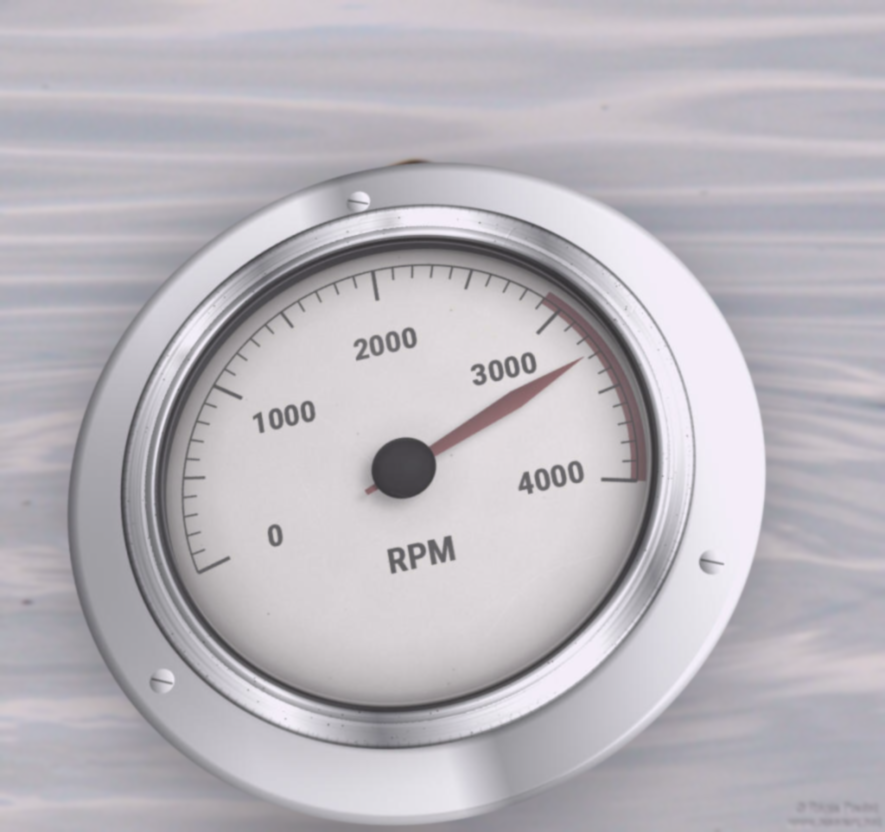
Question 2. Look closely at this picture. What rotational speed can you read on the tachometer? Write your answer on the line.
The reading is 3300 rpm
